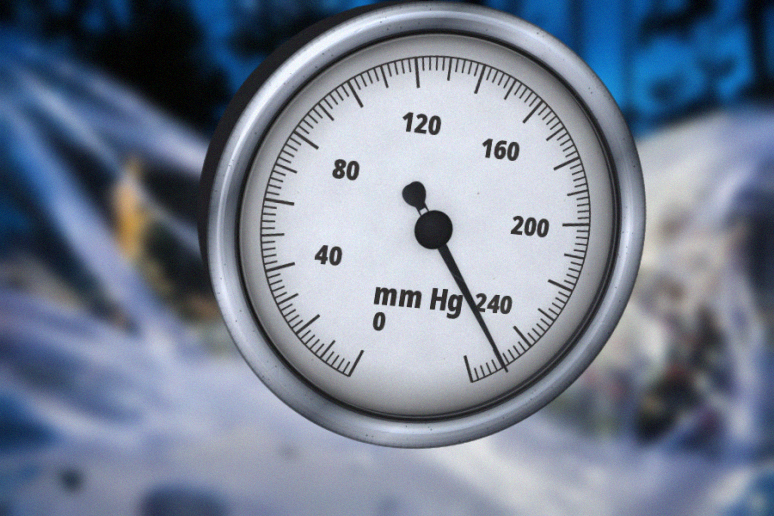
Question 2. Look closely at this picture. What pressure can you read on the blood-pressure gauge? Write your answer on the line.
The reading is 250 mmHg
